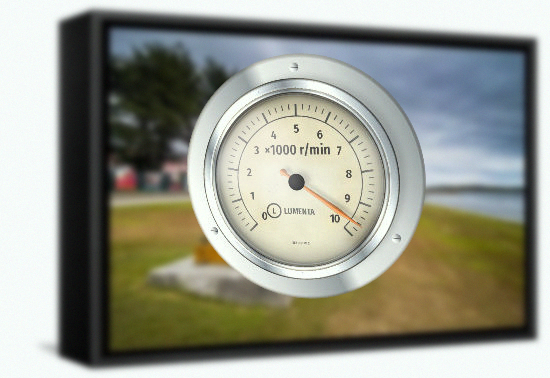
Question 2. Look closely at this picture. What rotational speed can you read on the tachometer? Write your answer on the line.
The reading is 9600 rpm
